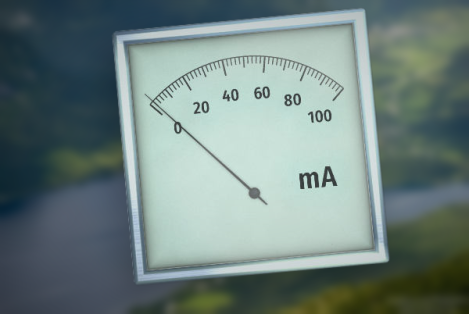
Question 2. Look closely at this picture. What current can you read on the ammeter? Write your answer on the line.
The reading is 2 mA
